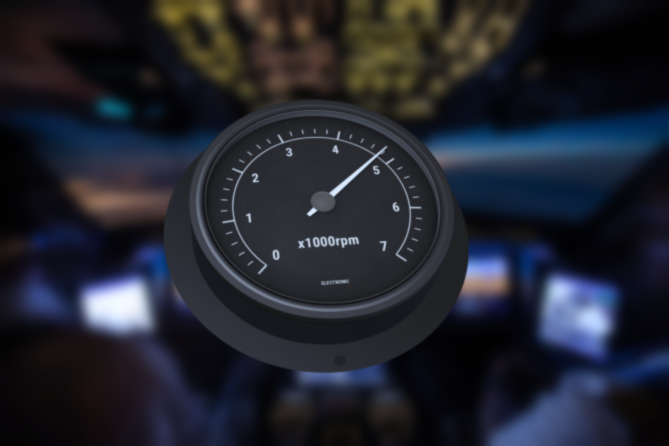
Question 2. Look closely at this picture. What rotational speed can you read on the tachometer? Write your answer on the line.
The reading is 4800 rpm
